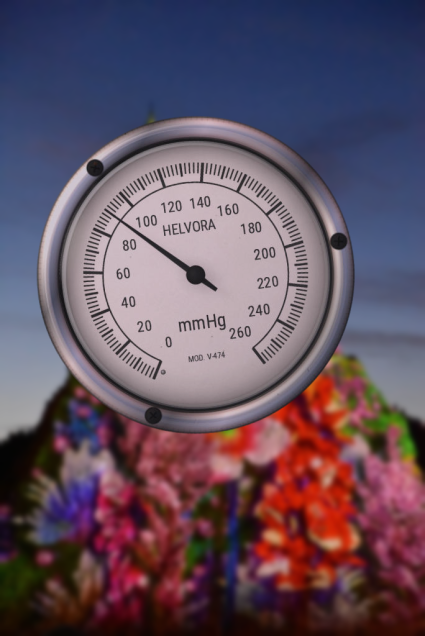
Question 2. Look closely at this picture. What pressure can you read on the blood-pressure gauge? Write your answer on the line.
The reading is 90 mmHg
